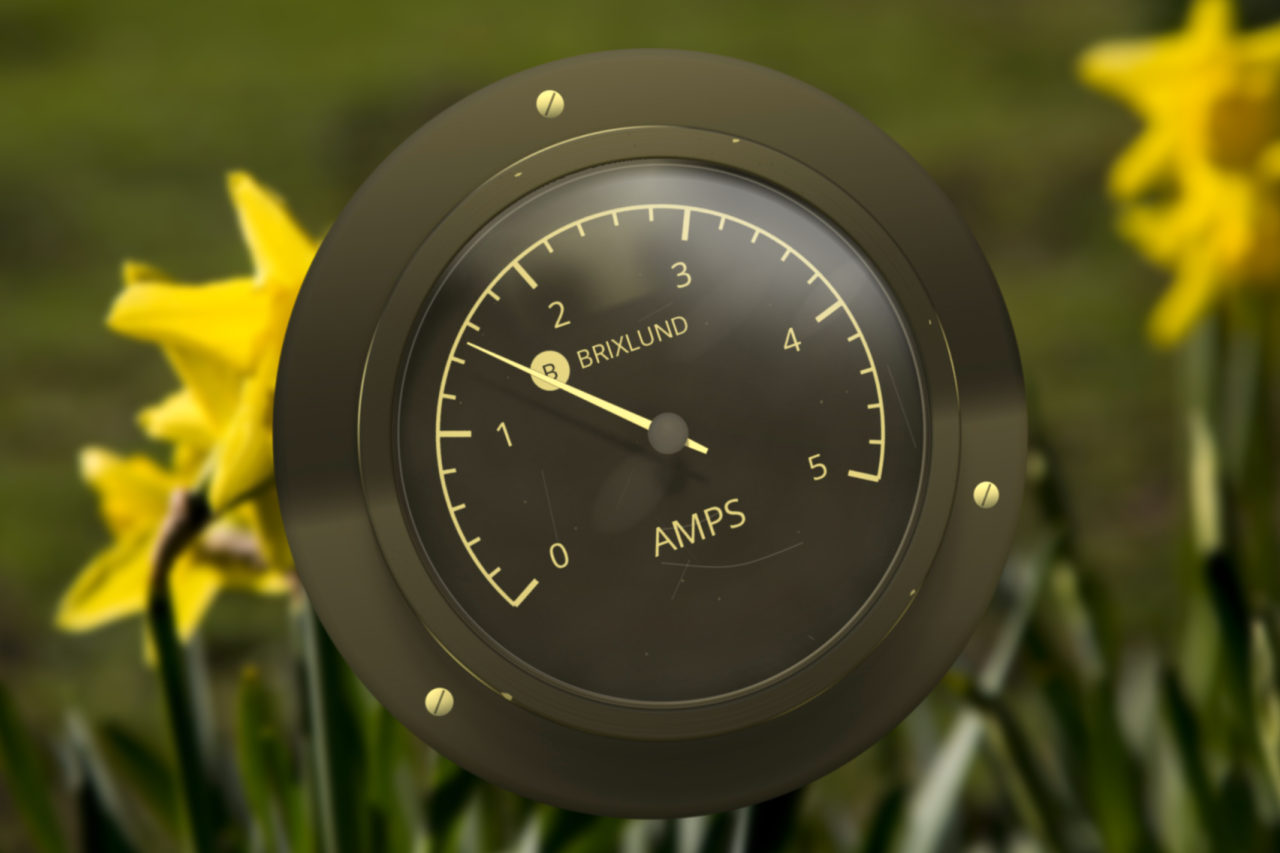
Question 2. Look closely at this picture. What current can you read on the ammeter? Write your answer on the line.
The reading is 1.5 A
